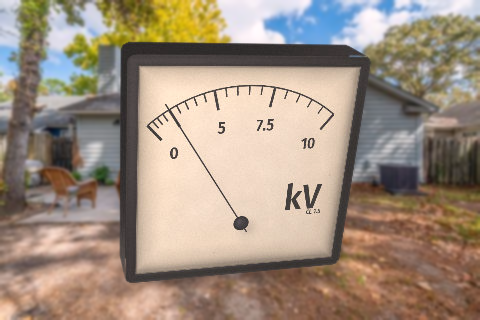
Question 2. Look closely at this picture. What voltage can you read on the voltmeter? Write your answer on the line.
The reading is 2.5 kV
